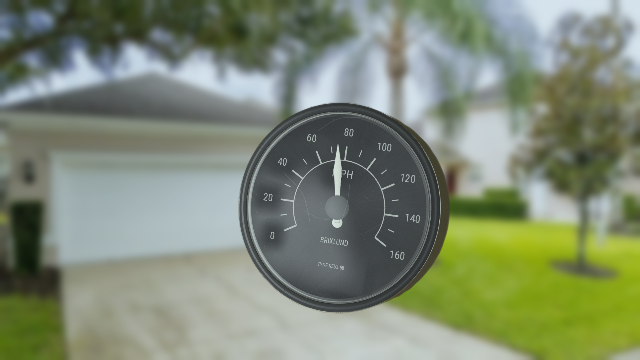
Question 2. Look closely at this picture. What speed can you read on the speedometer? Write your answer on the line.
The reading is 75 mph
